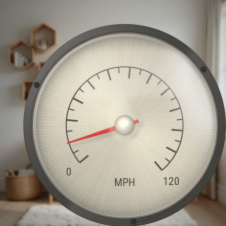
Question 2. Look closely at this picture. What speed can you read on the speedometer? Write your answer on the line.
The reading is 10 mph
